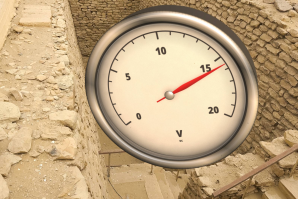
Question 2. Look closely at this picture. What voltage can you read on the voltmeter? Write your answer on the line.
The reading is 15.5 V
